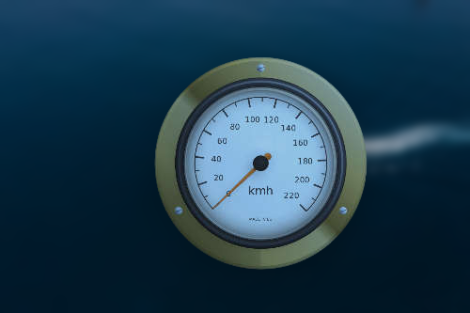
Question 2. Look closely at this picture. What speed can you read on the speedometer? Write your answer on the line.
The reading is 0 km/h
